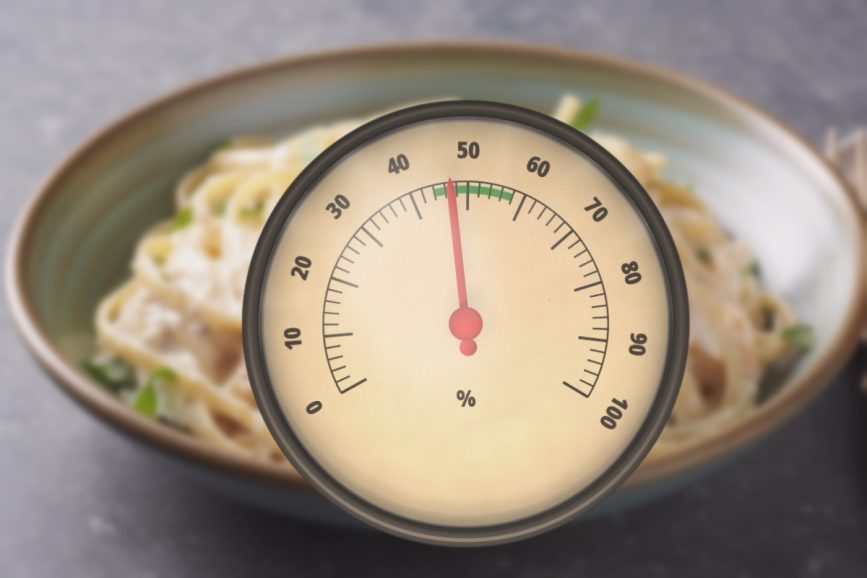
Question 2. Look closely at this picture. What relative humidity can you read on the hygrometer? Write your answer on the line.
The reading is 47 %
